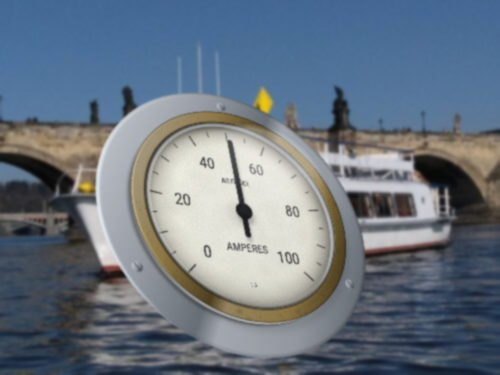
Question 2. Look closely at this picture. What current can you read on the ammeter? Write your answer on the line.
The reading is 50 A
